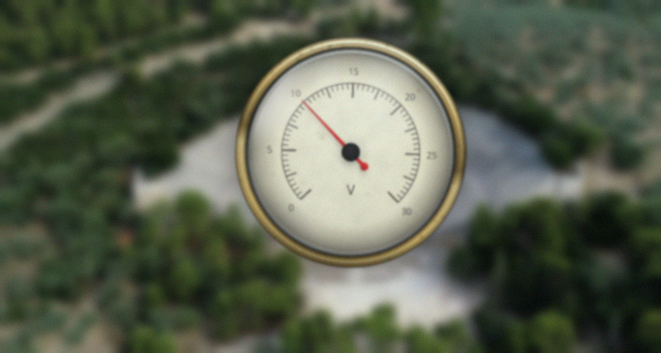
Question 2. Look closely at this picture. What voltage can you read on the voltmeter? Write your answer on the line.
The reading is 10 V
